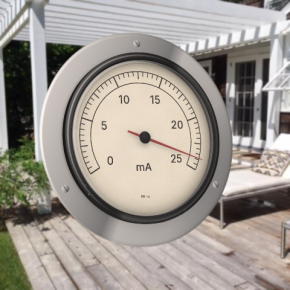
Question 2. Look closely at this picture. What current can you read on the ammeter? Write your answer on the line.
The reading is 24 mA
